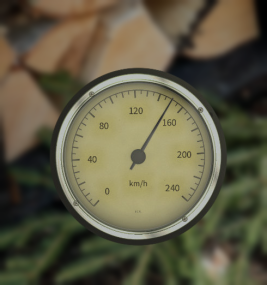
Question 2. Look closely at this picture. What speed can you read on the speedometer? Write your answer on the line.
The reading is 150 km/h
